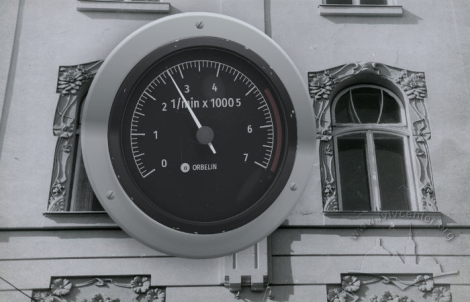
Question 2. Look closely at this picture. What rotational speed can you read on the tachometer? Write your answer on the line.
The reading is 2700 rpm
